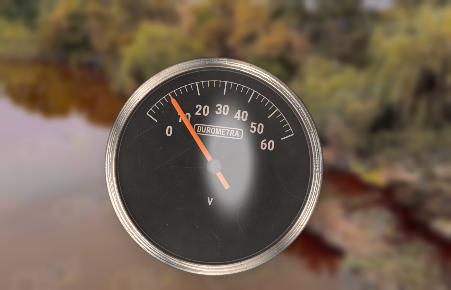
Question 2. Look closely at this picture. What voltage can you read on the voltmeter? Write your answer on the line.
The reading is 10 V
